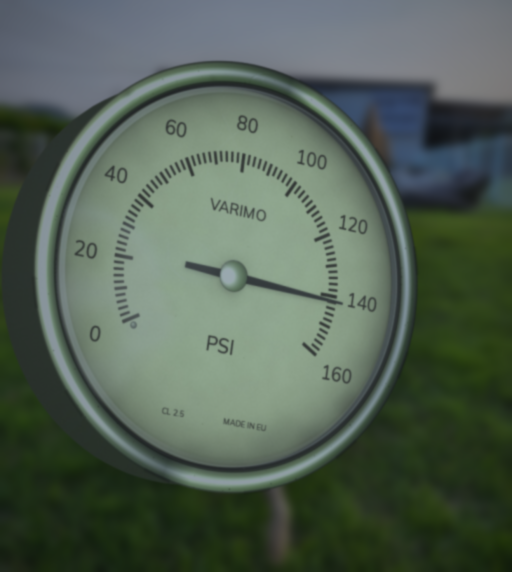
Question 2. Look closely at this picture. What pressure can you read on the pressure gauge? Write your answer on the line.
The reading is 142 psi
